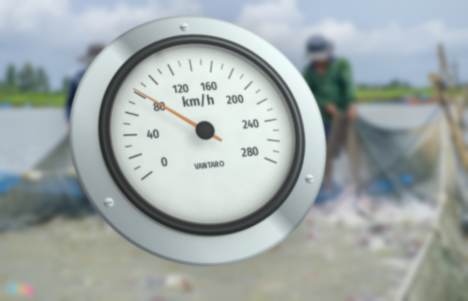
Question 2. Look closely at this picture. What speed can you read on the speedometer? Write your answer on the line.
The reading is 80 km/h
